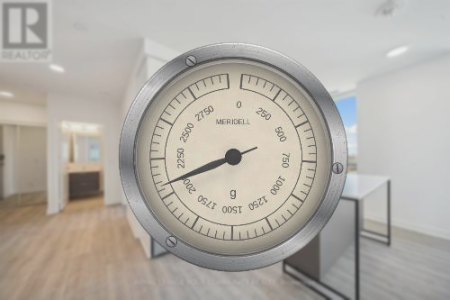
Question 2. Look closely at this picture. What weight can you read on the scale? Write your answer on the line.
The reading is 2075 g
